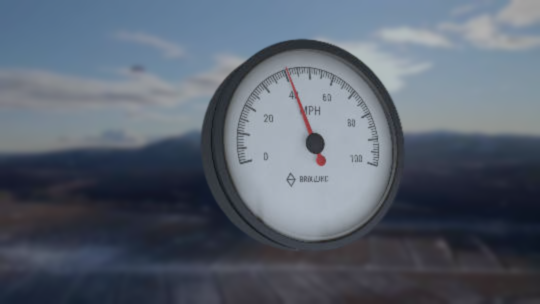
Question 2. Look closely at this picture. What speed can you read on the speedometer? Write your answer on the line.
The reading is 40 mph
